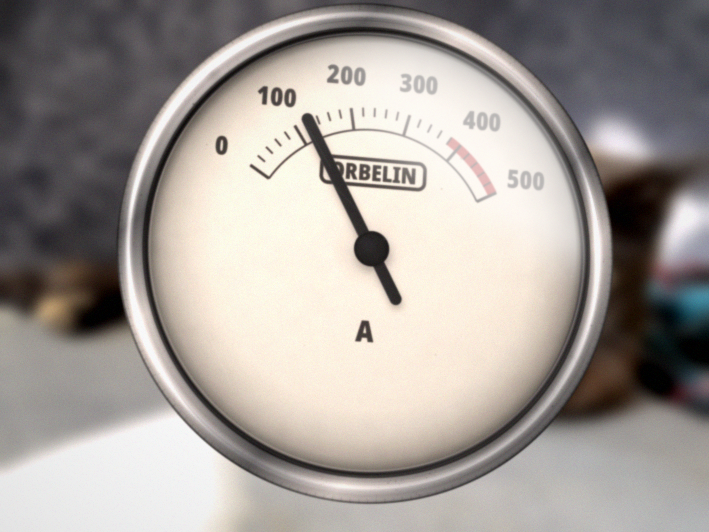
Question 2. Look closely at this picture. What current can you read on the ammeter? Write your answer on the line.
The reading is 120 A
